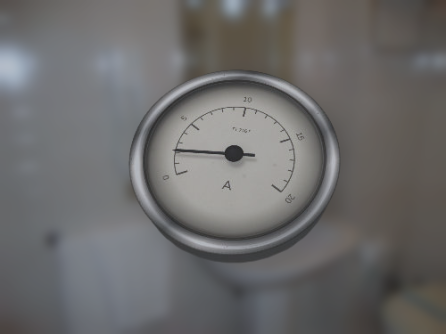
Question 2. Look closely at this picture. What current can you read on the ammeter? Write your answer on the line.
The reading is 2 A
